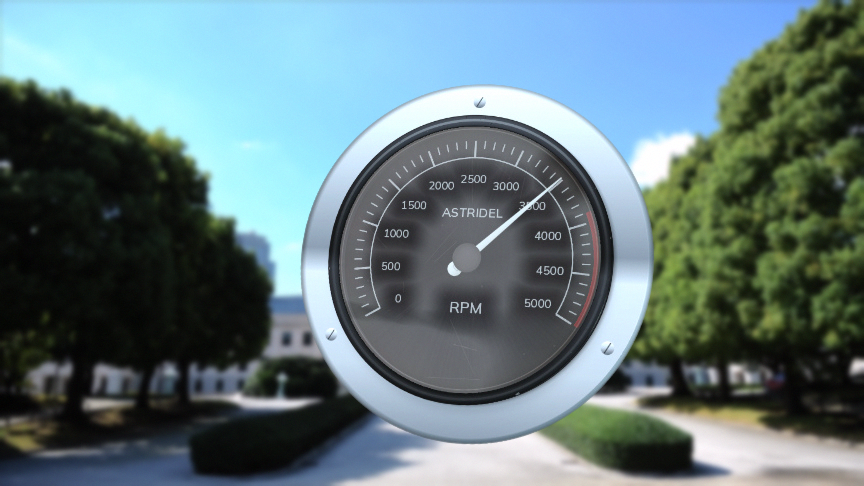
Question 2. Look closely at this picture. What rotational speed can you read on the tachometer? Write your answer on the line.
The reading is 3500 rpm
